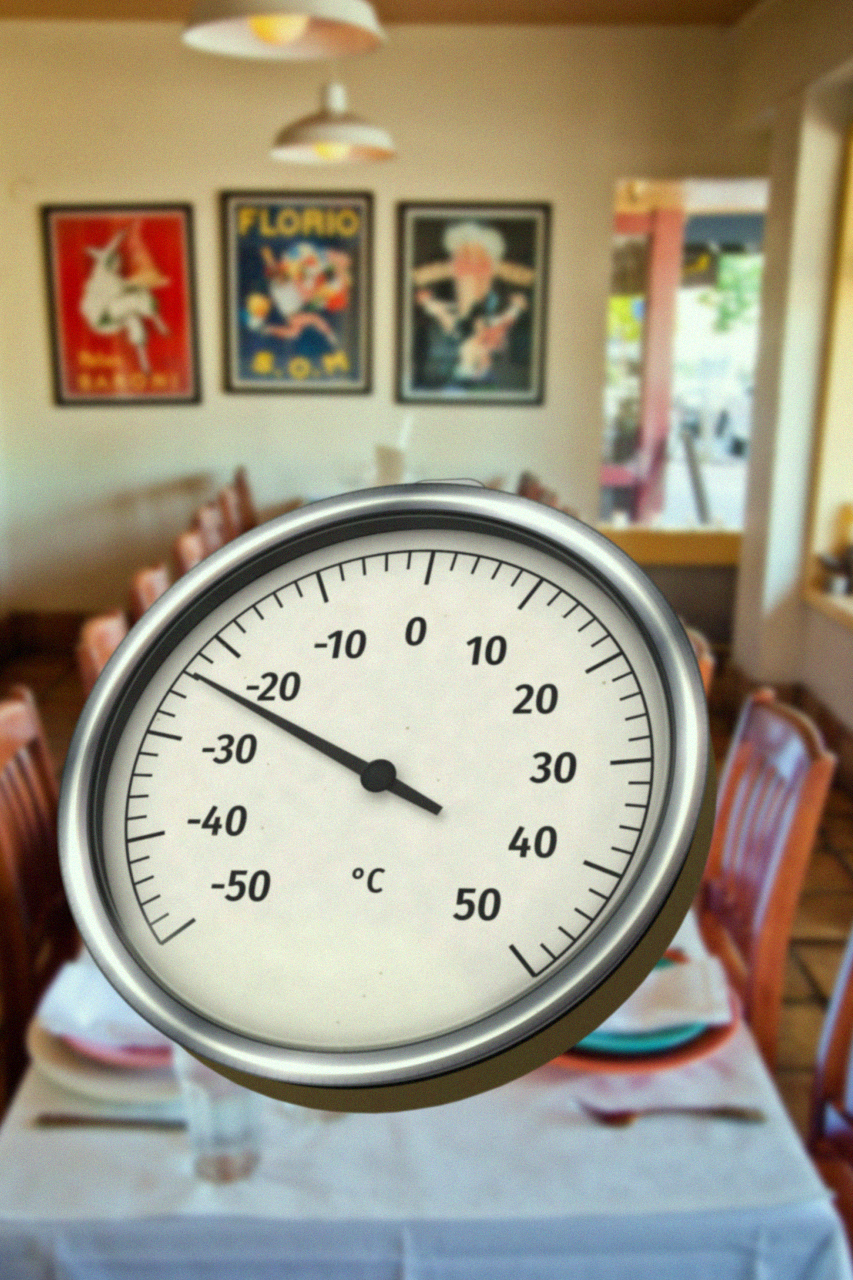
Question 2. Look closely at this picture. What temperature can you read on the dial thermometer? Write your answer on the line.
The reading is -24 °C
